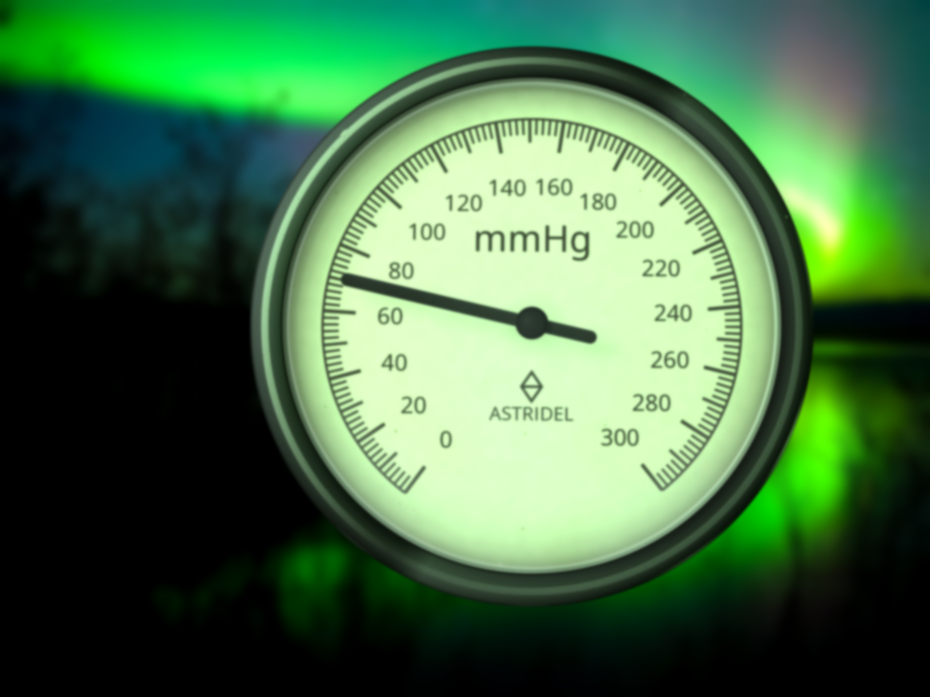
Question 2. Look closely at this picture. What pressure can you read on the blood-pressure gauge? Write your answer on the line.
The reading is 70 mmHg
